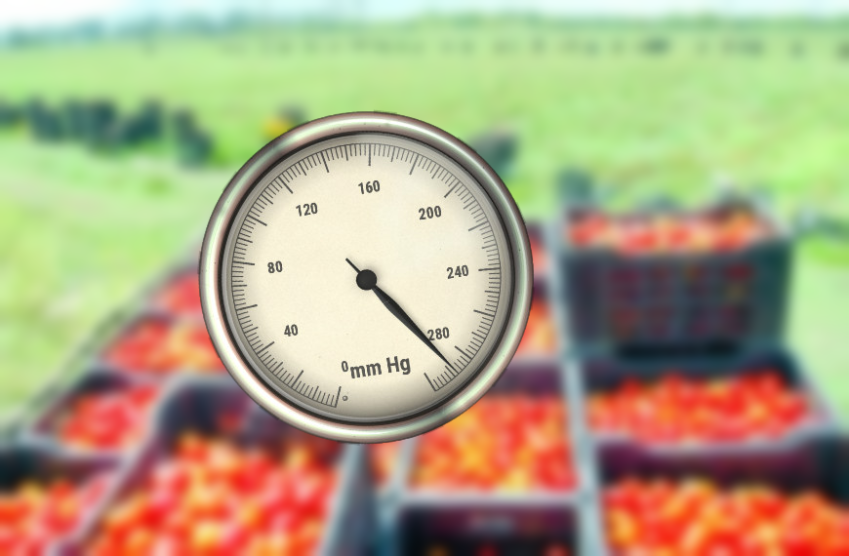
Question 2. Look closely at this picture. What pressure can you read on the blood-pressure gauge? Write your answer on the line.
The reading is 288 mmHg
